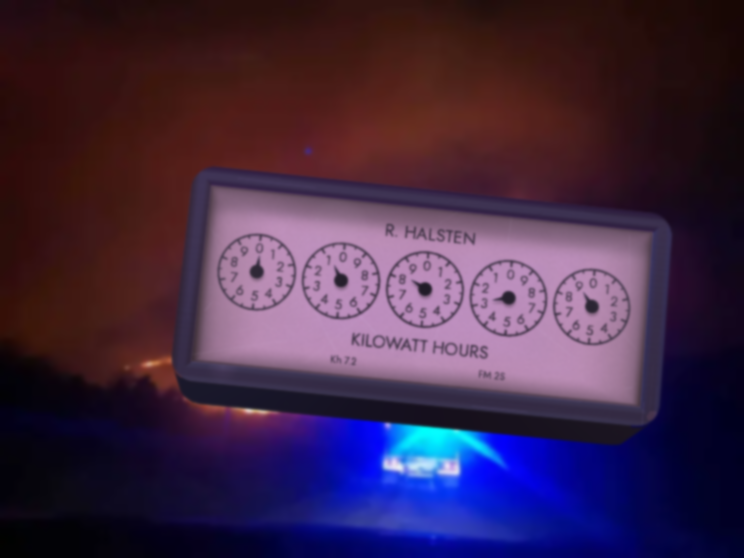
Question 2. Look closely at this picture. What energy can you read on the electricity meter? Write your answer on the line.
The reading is 829 kWh
